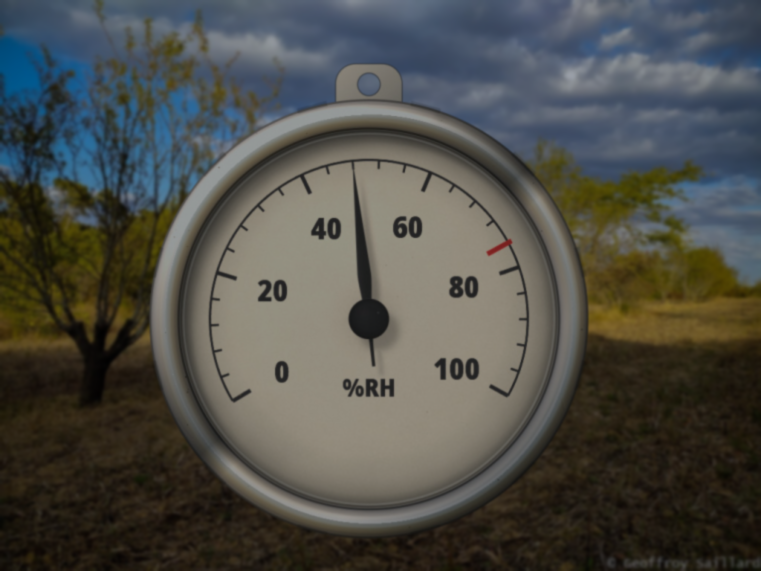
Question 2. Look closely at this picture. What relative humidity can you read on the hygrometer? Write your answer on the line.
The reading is 48 %
